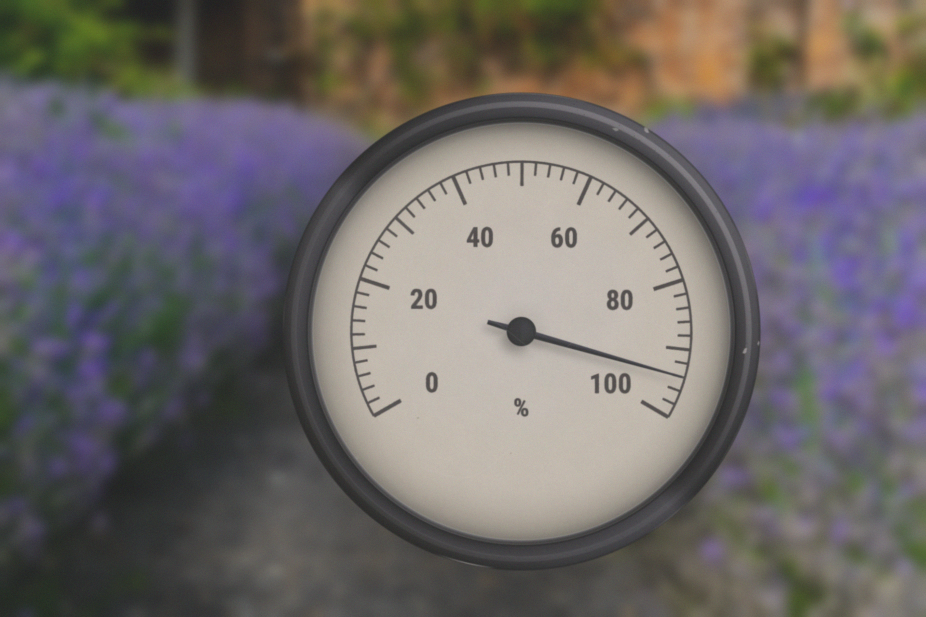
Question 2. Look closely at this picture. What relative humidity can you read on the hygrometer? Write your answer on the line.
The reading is 94 %
